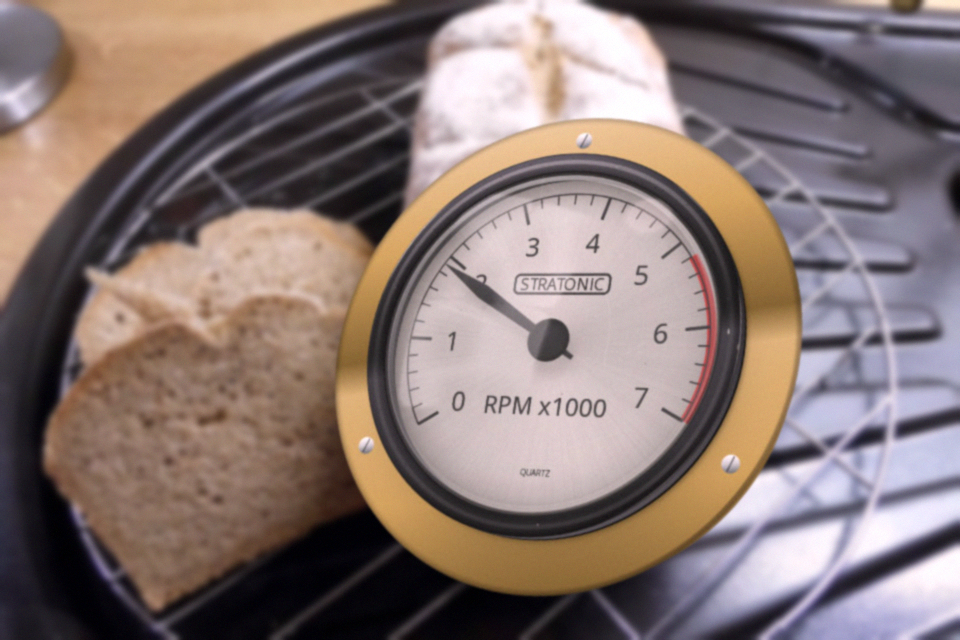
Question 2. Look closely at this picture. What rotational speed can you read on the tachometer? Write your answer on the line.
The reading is 1900 rpm
